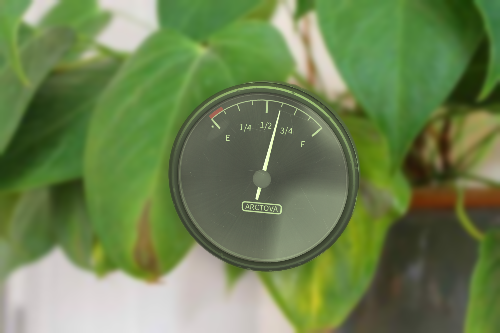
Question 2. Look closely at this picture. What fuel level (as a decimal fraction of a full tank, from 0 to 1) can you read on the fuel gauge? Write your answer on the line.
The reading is 0.625
